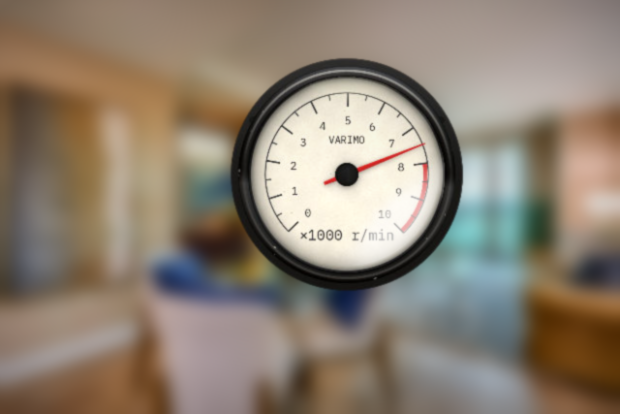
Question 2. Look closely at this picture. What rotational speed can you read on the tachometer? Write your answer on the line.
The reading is 7500 rpm
